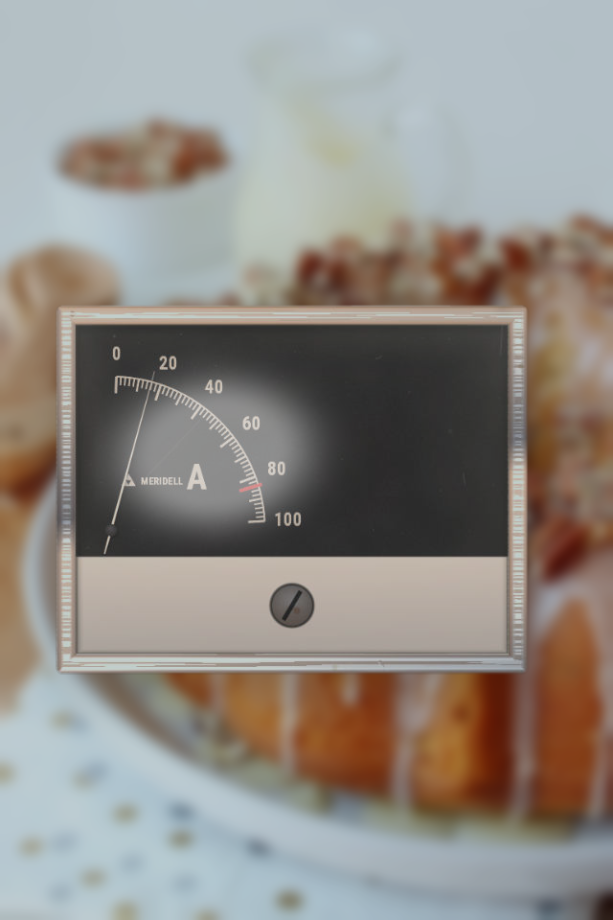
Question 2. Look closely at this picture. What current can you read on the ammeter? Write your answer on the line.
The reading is 16 A
